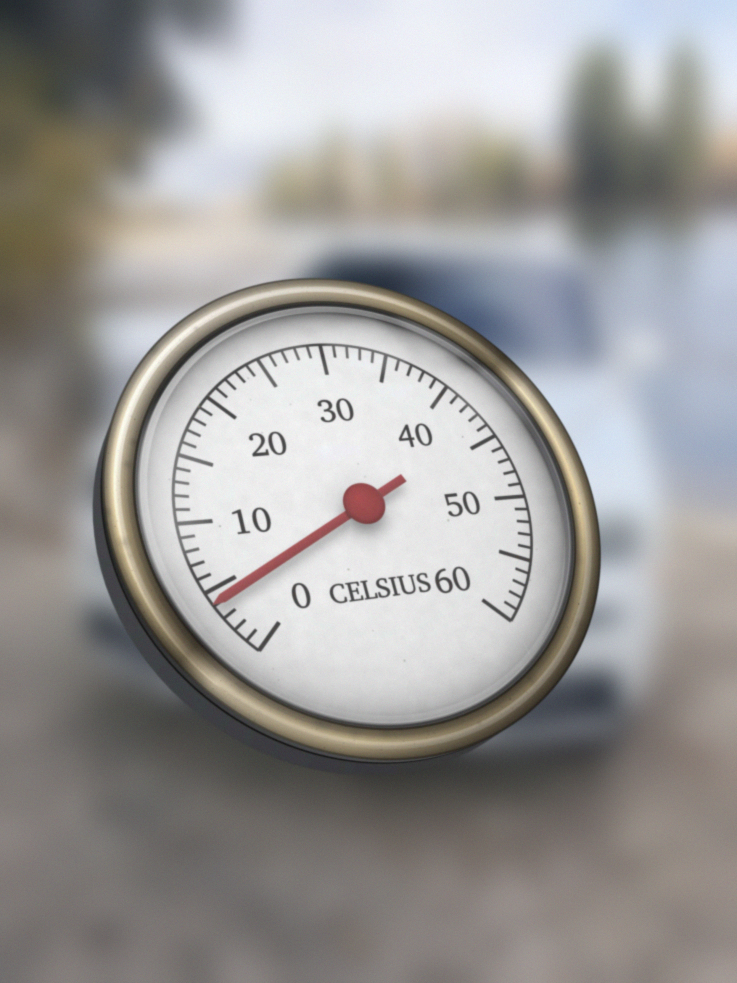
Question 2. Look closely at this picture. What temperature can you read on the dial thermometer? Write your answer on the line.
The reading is 4 °C
